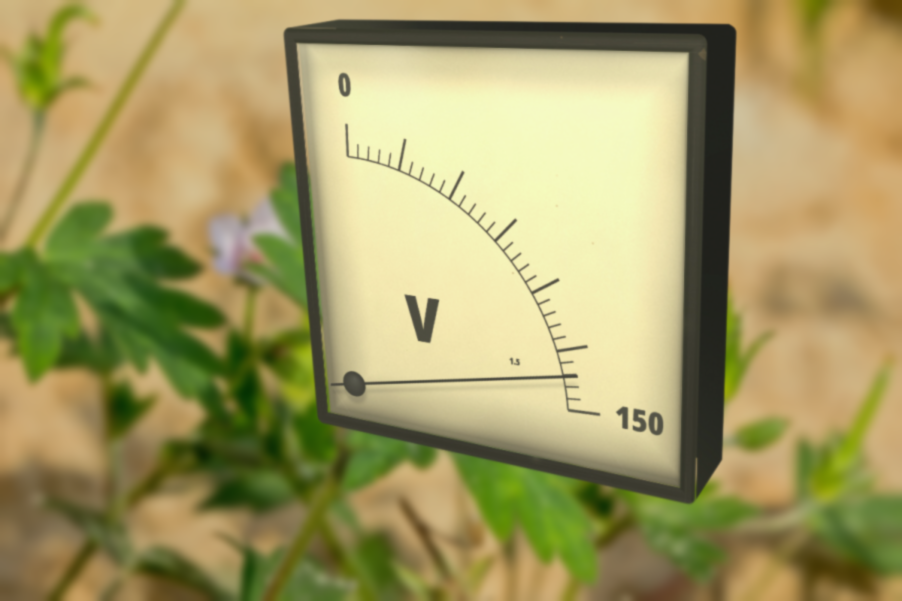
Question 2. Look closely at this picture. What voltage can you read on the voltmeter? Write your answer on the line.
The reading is 135 V
